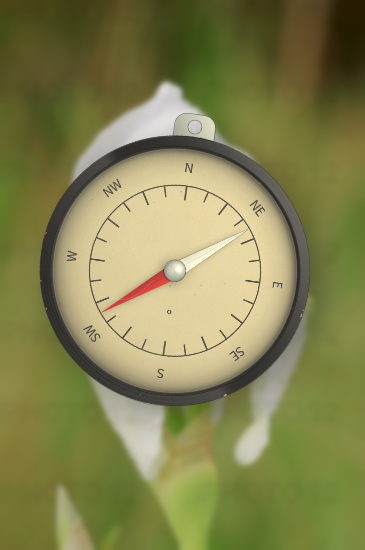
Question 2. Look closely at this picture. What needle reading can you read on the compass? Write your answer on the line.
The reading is 232.5 °
